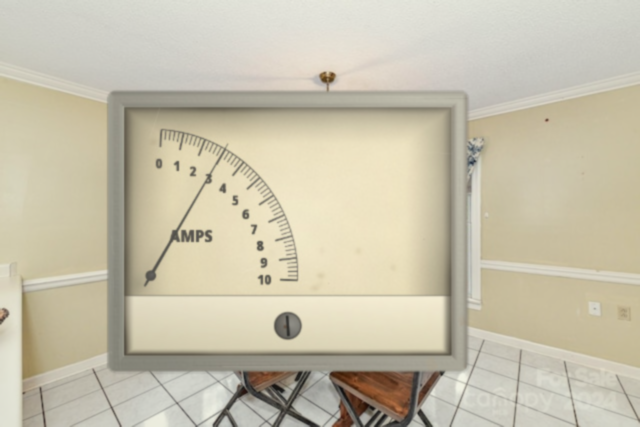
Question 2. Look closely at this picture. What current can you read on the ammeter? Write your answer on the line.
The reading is 3 A
